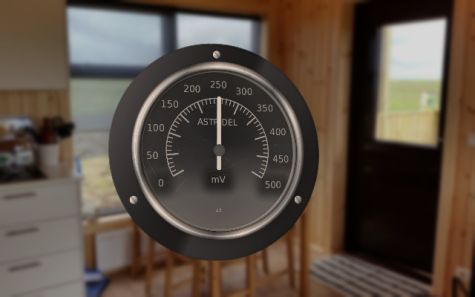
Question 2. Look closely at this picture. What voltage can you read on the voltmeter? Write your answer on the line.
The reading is 250 mV
